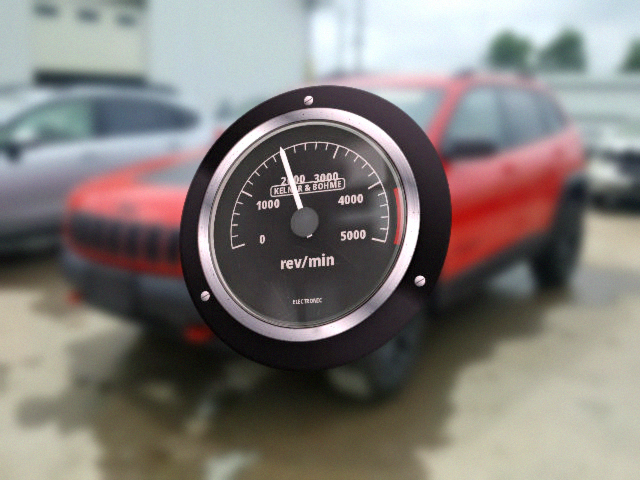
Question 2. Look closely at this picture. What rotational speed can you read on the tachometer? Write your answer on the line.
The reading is 2000 rpm
